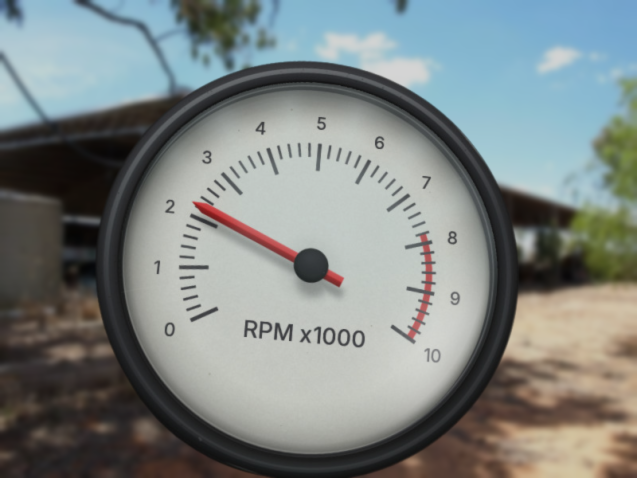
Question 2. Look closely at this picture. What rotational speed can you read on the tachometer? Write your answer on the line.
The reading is 2200 rpm
